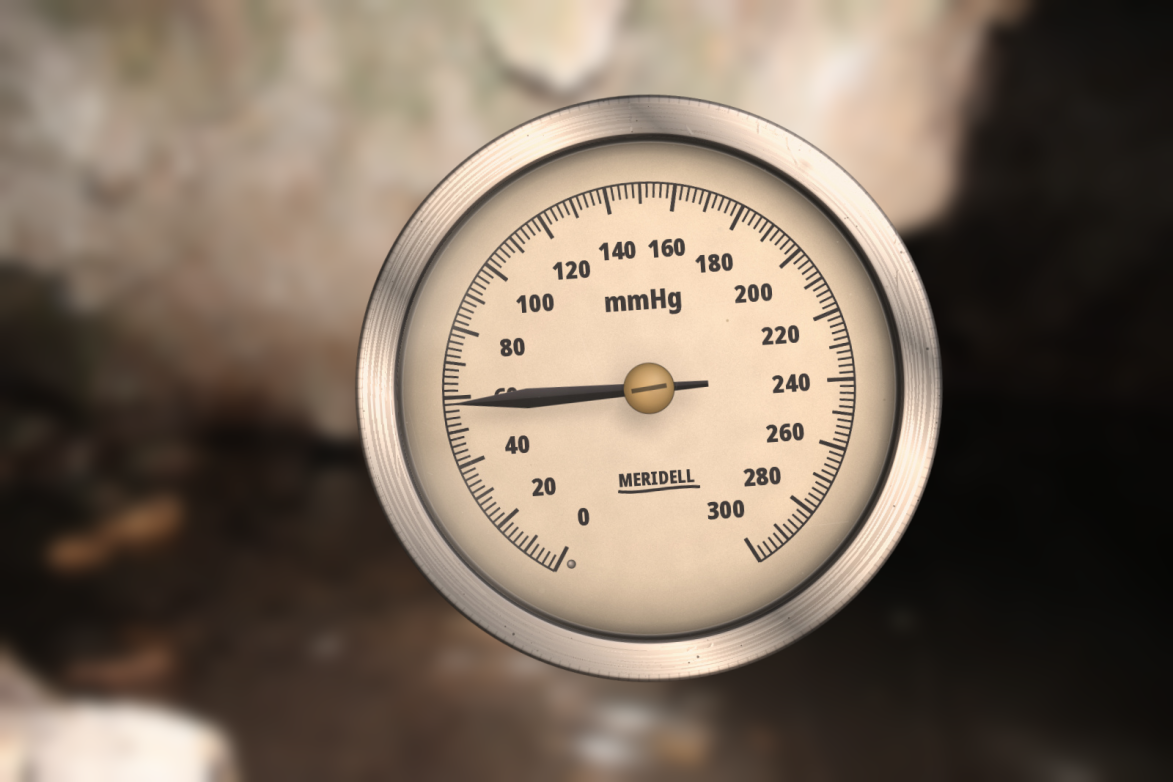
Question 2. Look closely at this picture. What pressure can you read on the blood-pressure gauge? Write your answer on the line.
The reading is 58 mmHg
